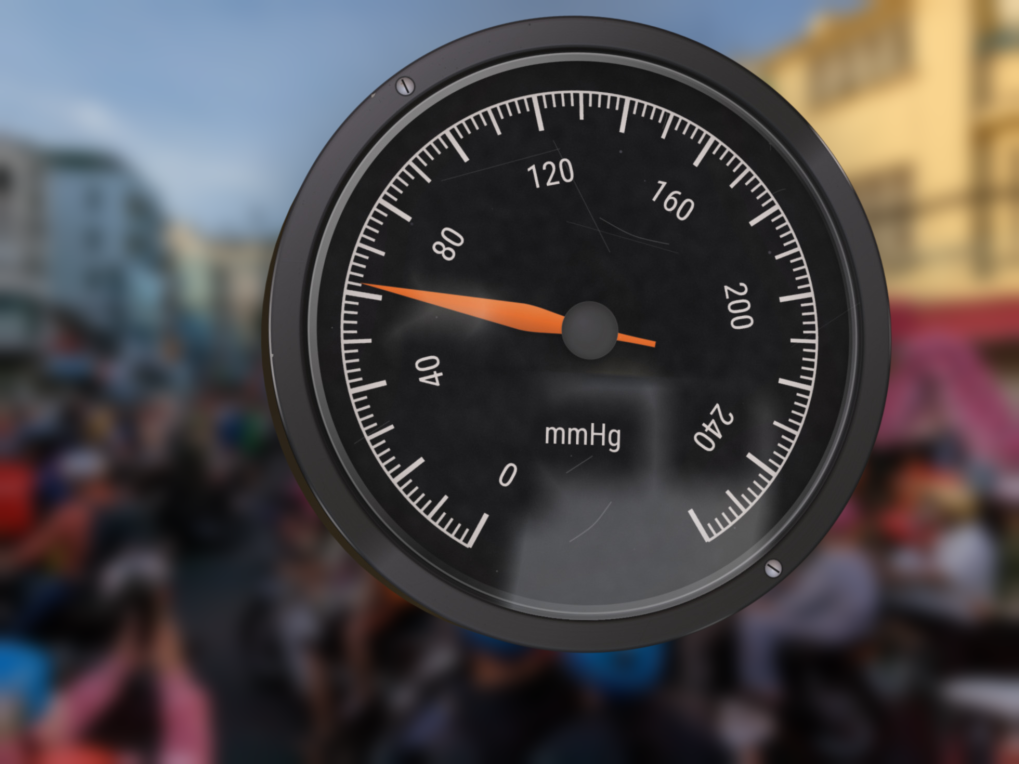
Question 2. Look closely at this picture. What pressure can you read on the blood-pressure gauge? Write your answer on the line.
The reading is 62 mmHg
